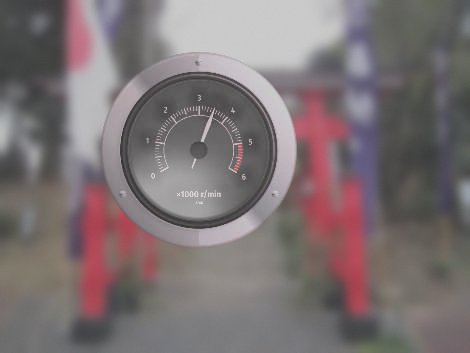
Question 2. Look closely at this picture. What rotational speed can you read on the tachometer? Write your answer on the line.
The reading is 3500 rpm
